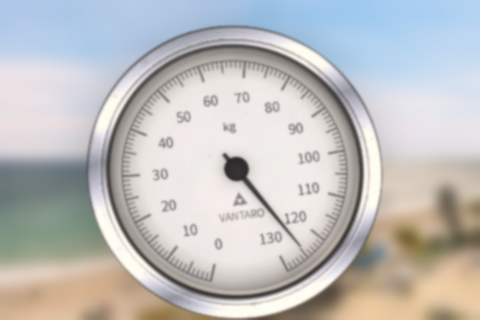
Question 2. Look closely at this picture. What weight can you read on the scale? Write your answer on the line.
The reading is 125 kg
